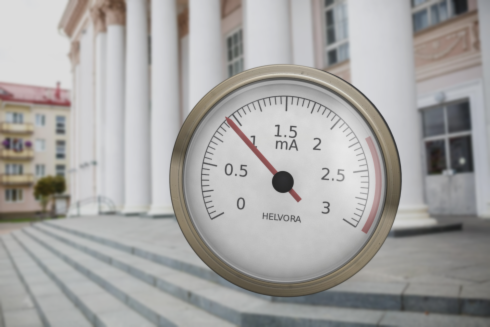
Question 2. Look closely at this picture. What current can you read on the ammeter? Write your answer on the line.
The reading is 0.95 mA
